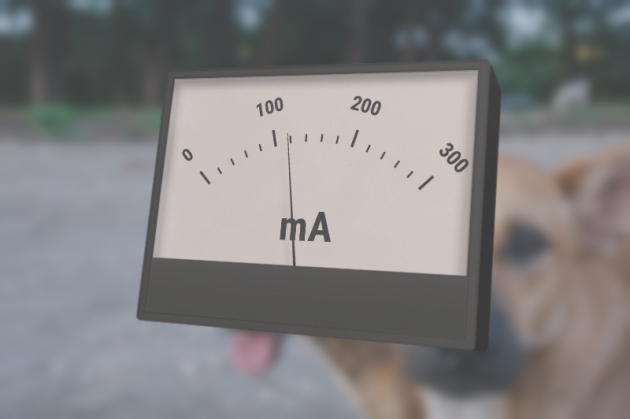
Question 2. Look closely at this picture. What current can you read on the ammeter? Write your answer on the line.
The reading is 120 mA
